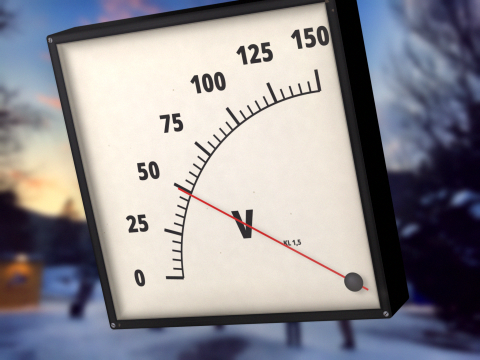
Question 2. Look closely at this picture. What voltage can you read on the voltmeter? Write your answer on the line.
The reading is 50 V
